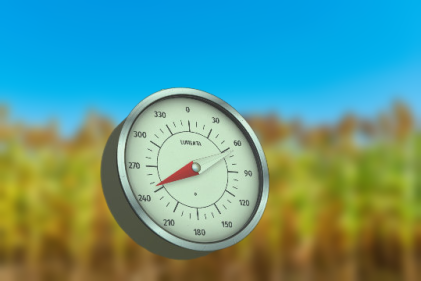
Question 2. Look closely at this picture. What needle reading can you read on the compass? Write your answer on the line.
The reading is 245 °
